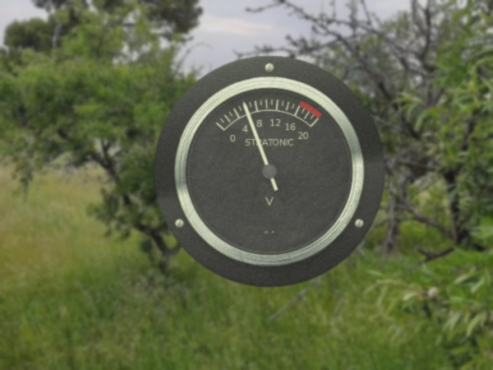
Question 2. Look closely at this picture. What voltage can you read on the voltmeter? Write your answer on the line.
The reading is 6 V
